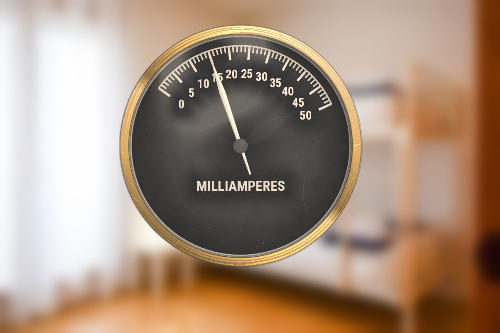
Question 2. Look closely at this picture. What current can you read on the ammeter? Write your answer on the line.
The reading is 15 mA
